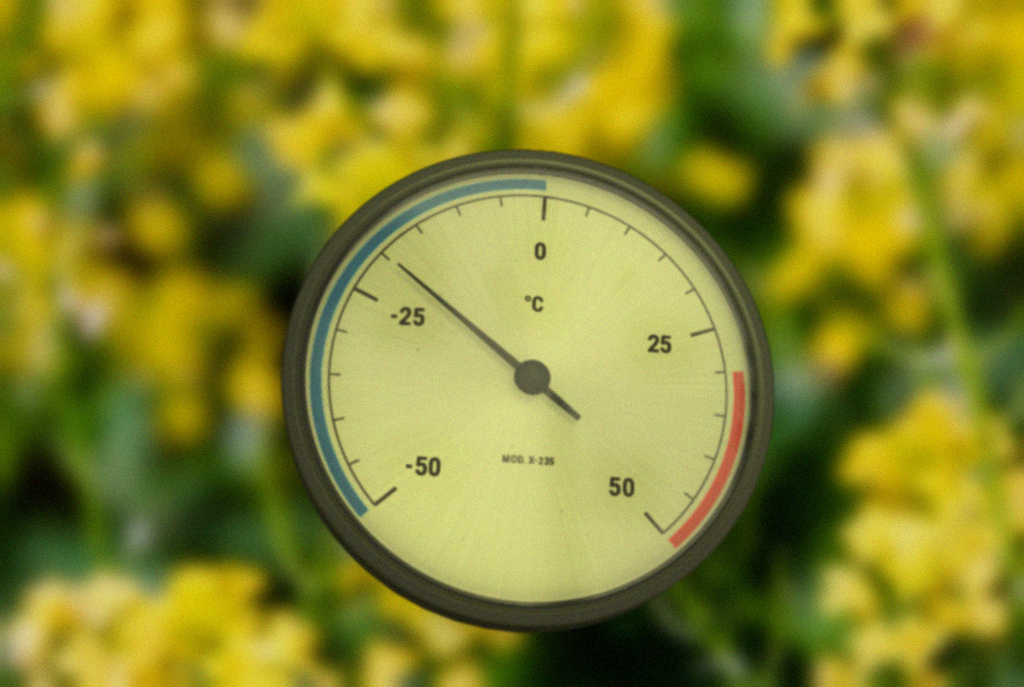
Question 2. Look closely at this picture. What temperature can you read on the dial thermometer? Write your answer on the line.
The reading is -20 °C
